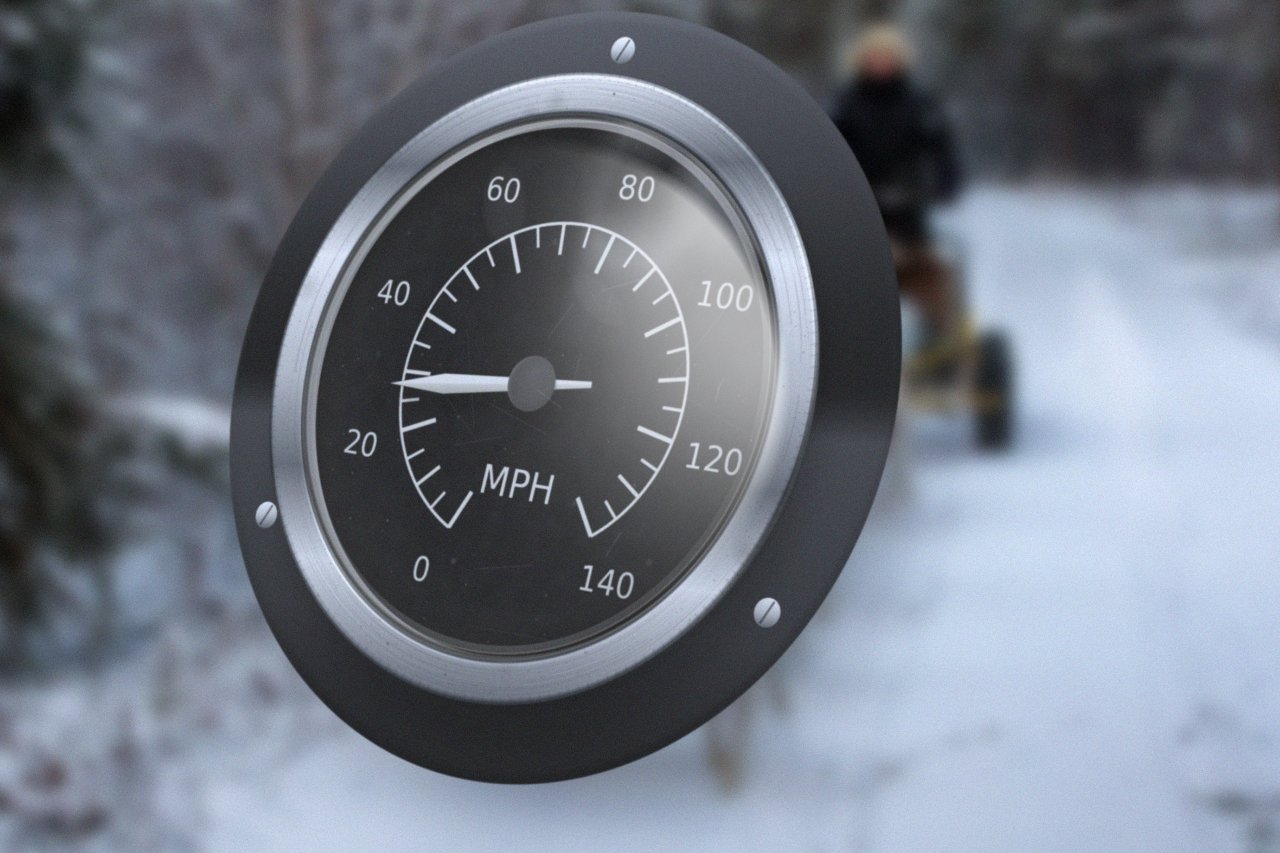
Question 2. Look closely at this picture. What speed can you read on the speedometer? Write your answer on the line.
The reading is 27.5 mph
